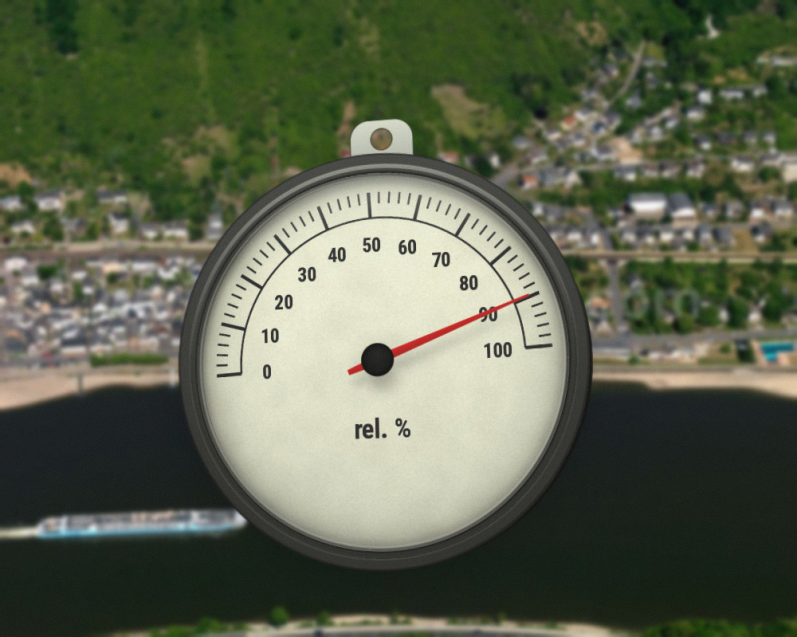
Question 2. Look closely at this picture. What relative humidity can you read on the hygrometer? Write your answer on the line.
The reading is 90 %
